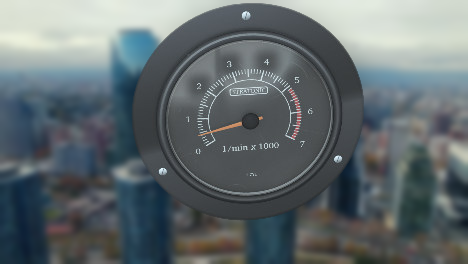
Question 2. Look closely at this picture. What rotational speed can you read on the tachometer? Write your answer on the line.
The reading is 500 rpm
